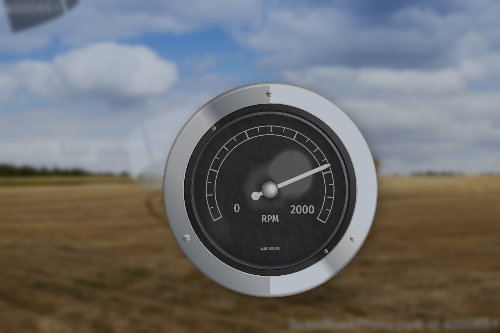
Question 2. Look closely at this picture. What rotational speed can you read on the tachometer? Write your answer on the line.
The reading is 1550 rpm
